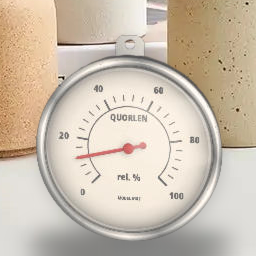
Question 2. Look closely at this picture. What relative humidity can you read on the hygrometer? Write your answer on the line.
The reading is 12 %
